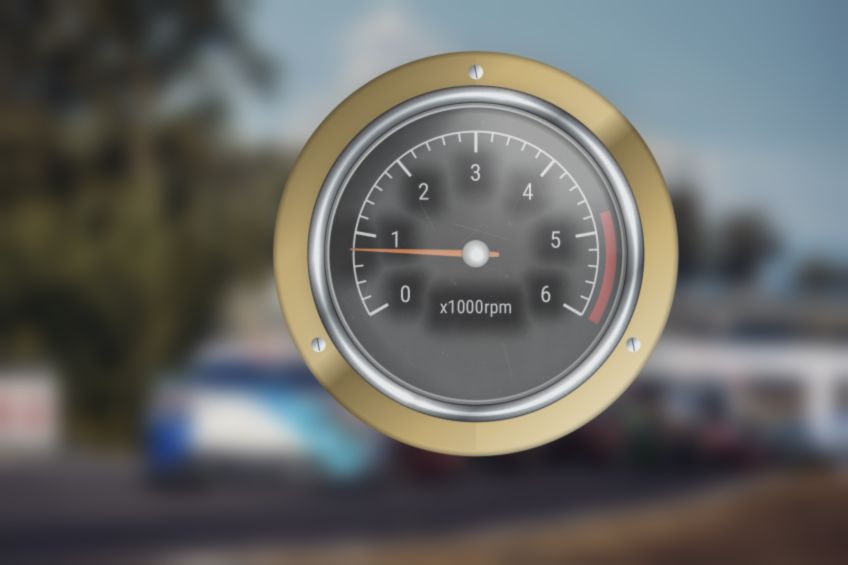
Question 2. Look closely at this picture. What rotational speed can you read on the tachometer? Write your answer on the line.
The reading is 800 rpm
